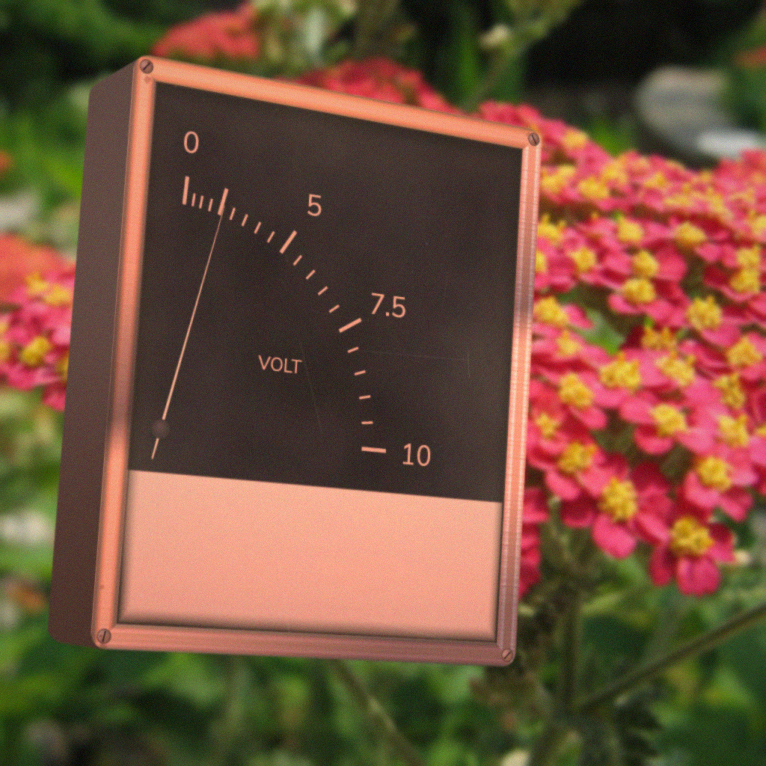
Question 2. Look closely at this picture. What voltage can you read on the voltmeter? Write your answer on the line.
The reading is 2.5 V
